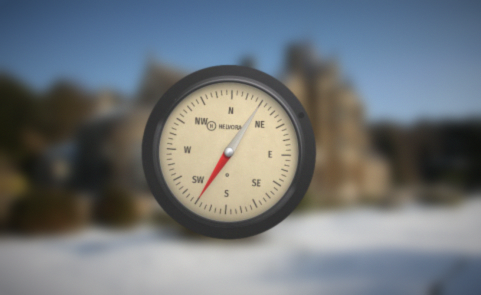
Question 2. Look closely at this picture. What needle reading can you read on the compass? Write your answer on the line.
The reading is 210 °
